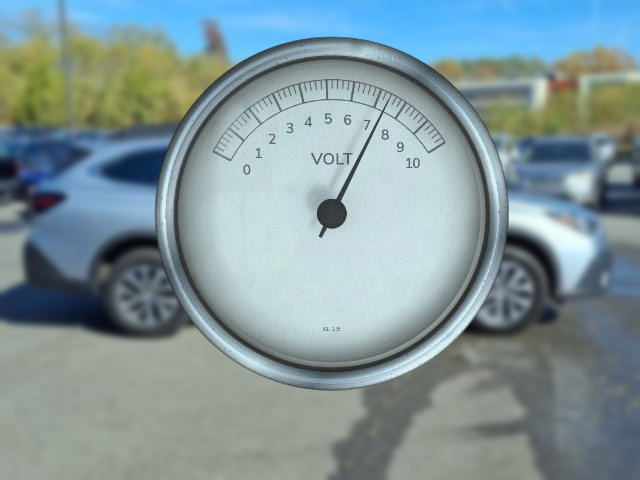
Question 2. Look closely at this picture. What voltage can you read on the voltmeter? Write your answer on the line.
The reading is 7.4 V
